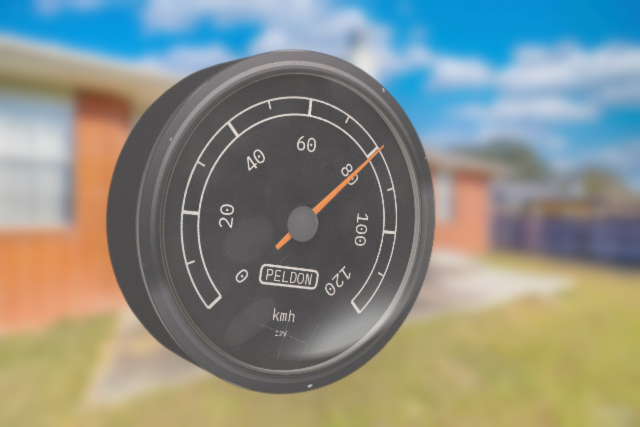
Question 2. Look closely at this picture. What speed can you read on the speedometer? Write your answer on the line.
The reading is 80 km/h
